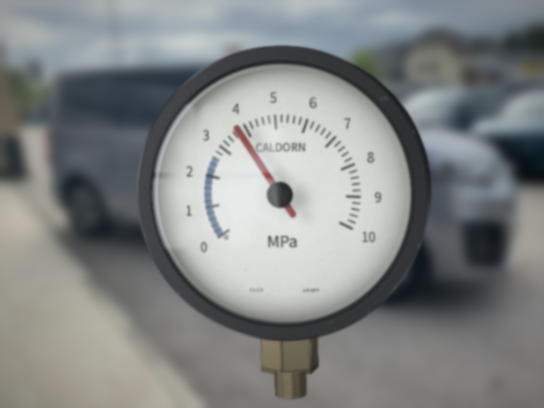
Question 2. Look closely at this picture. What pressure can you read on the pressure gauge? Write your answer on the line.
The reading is 3.8 MPa
